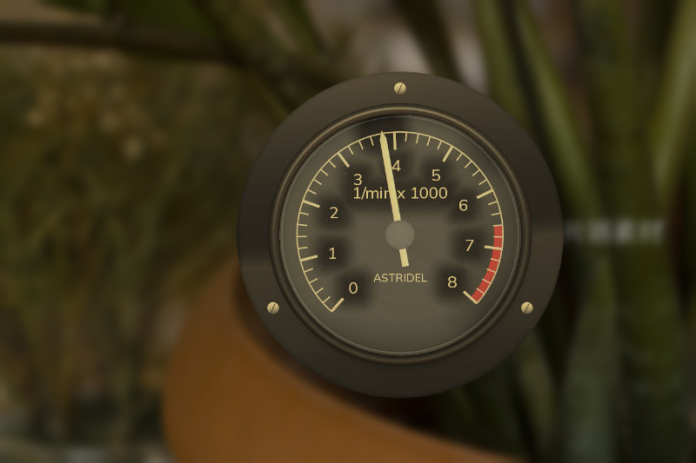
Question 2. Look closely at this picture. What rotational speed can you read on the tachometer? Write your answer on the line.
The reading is 3800 rpm
